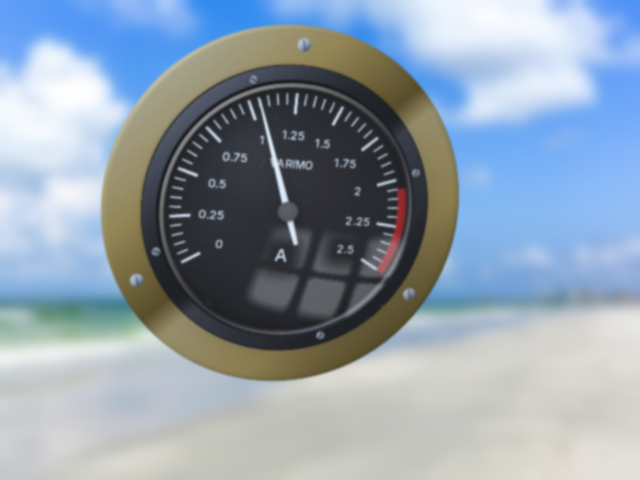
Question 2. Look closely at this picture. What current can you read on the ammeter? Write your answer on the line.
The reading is 1.05 A
